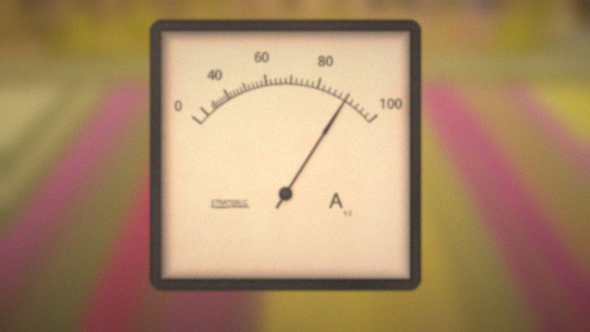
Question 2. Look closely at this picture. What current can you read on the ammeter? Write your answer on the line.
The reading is 90 A
